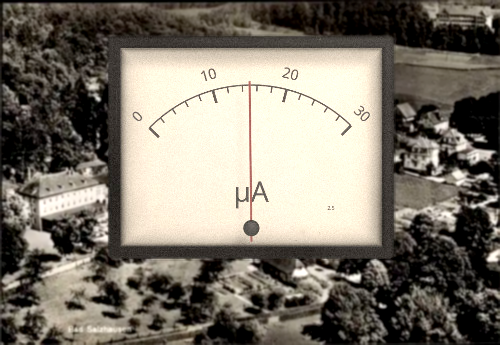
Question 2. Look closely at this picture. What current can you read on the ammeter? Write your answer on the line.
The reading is 15 µA
